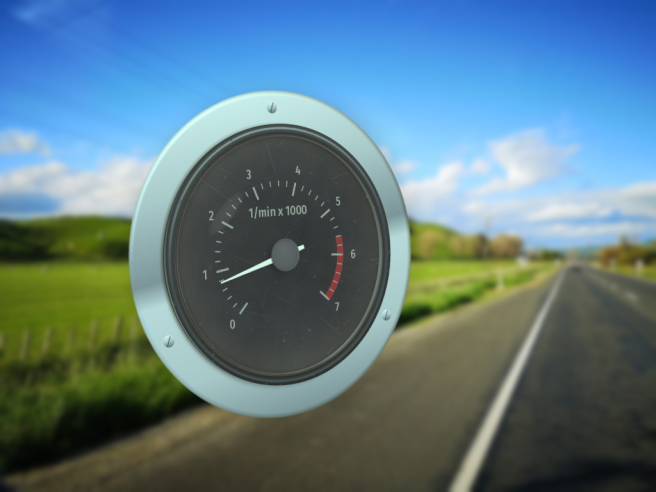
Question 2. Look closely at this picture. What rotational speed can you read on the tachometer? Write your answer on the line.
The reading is 800 rpm
